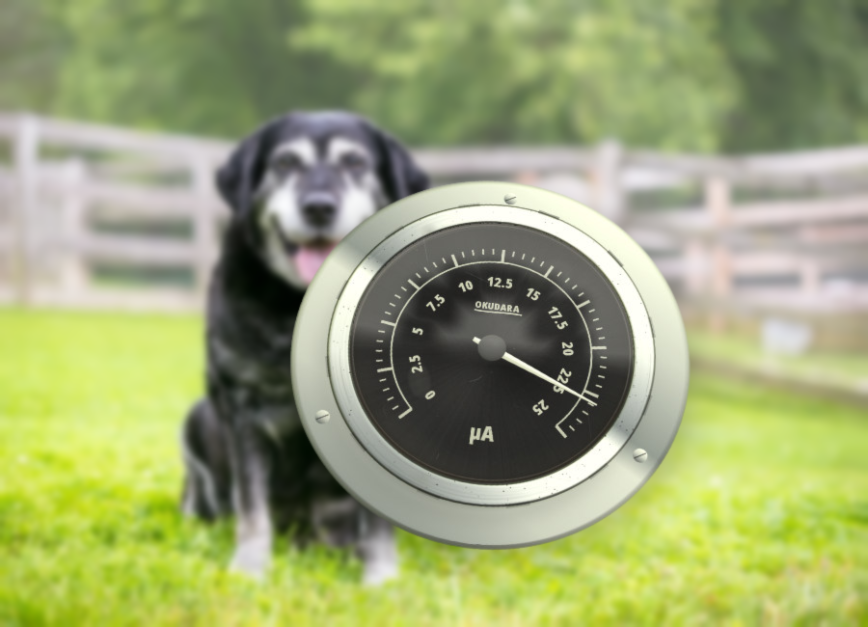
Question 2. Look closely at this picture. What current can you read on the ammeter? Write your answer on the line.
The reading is 23 µA
